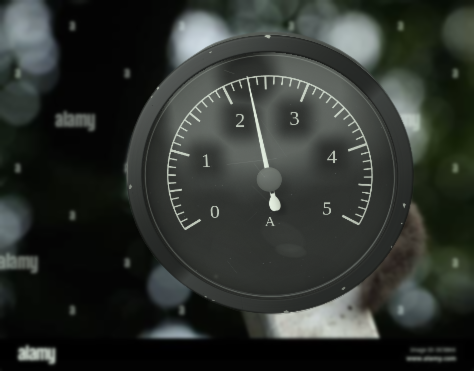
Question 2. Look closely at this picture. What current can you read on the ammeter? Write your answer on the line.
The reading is 2.3 A
